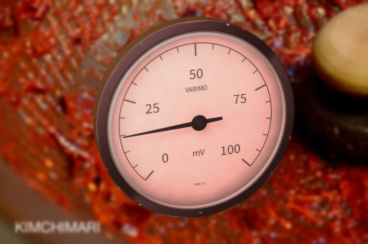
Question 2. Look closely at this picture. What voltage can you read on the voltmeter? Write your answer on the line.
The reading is 15 mV
